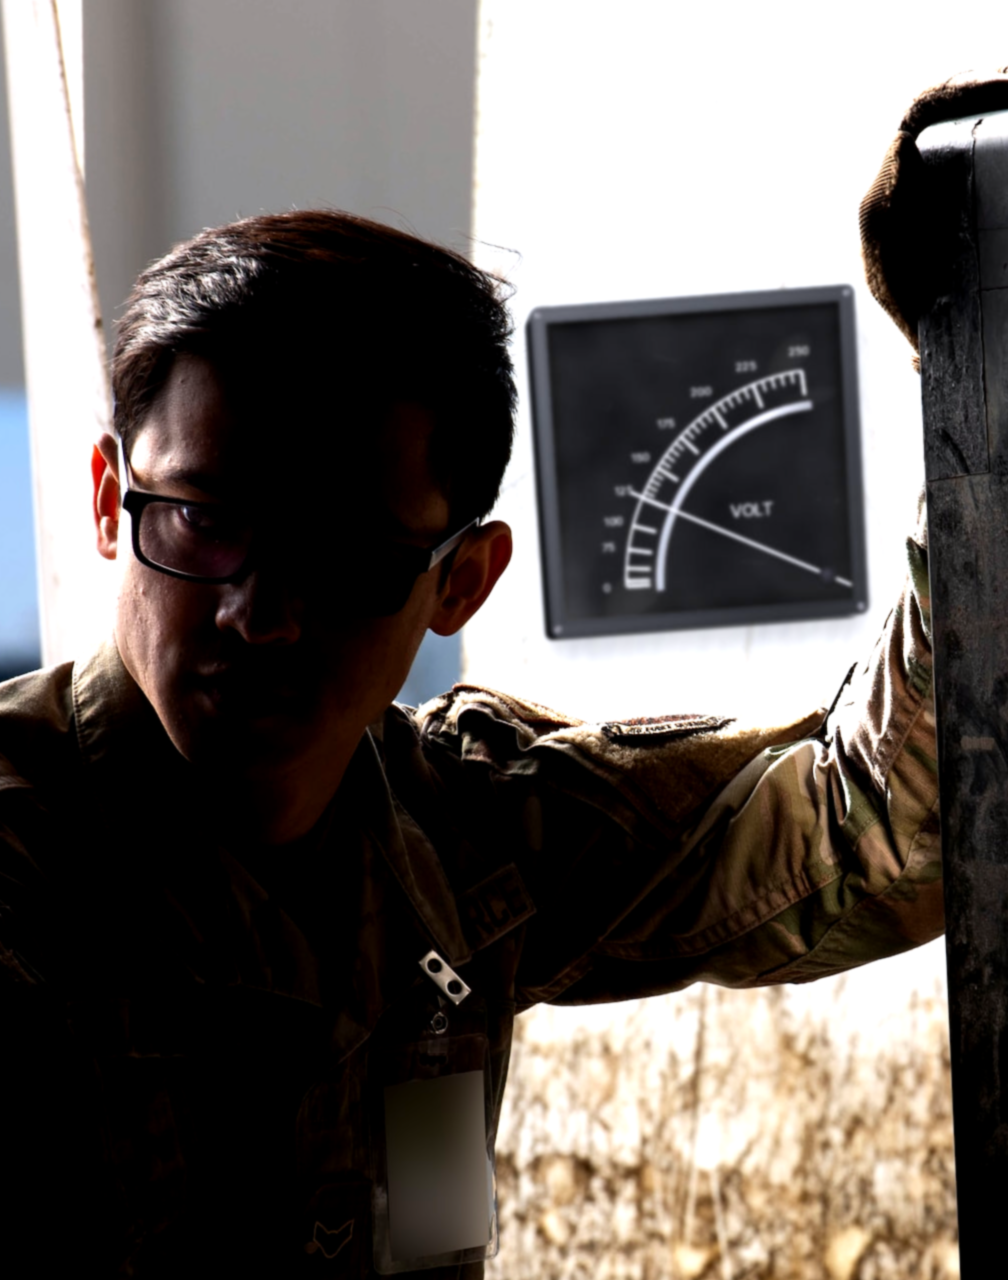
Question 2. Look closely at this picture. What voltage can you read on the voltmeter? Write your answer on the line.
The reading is 125 V
